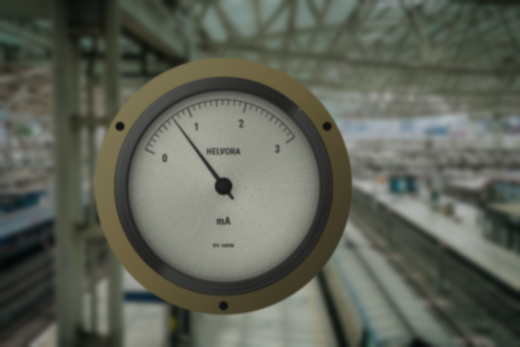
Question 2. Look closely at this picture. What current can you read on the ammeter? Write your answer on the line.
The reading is 0.7 mA
